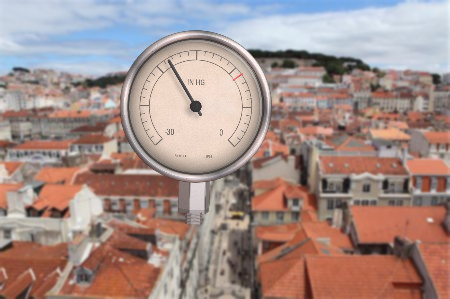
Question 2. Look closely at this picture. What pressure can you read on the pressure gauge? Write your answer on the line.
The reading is -18.5 inHg
